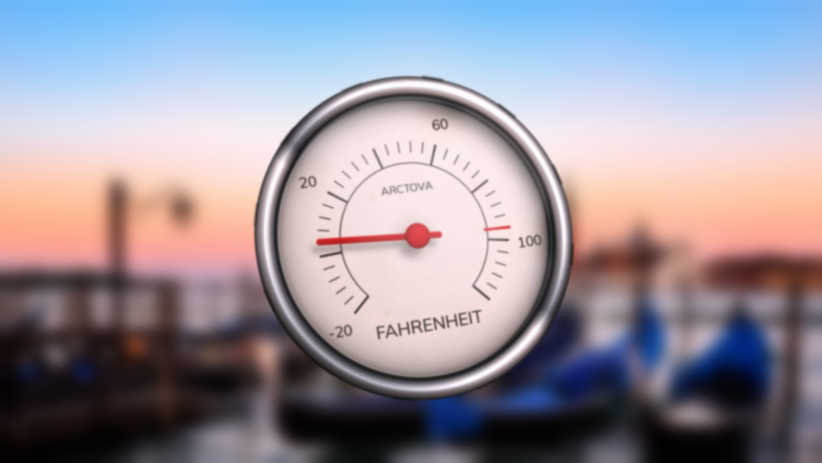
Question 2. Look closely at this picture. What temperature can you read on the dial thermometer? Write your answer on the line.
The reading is 4 °F
